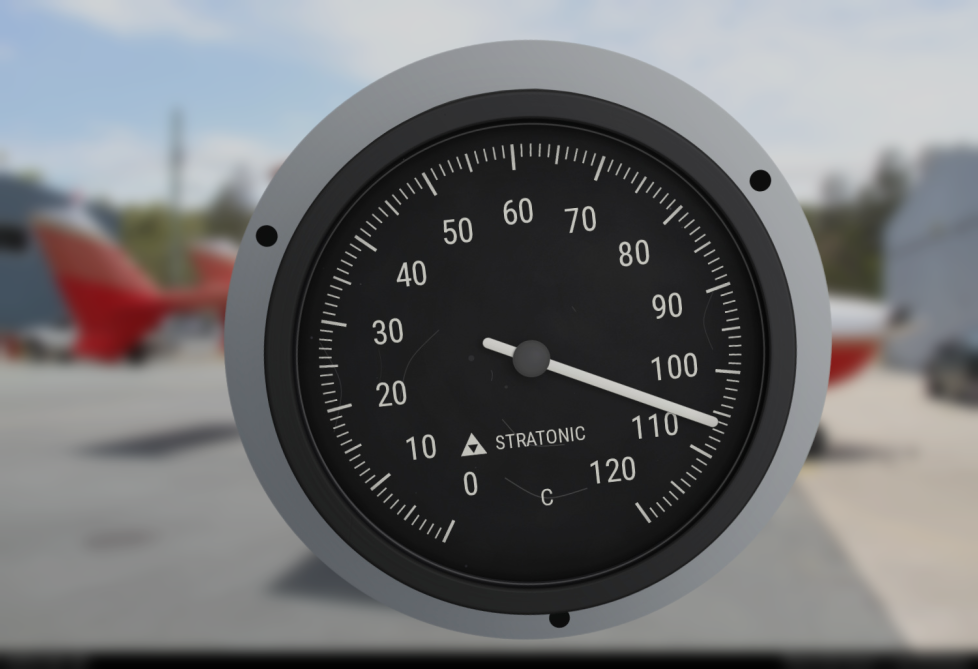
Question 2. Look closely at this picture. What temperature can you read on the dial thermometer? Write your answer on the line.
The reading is 106 °C
